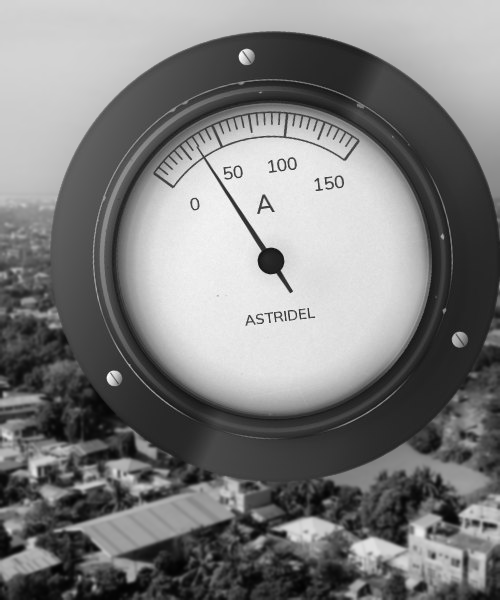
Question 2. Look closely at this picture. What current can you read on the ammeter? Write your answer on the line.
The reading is 35 A
